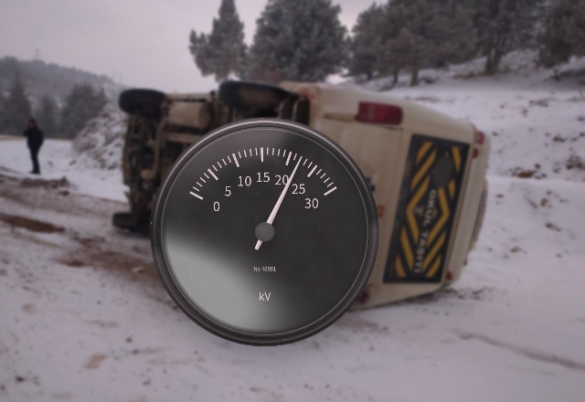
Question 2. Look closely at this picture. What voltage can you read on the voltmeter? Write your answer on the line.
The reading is 22 kV
